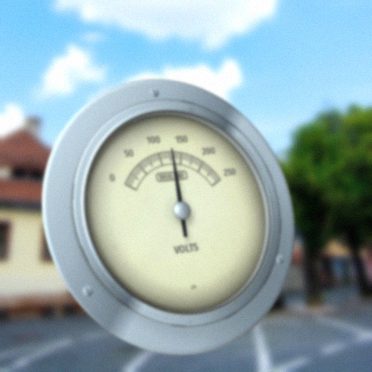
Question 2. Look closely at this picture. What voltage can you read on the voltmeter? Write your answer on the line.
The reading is 125 V
